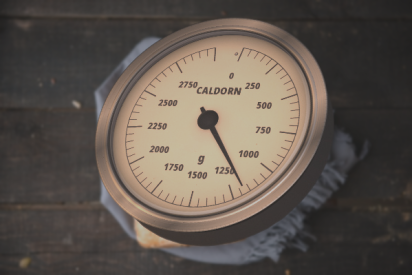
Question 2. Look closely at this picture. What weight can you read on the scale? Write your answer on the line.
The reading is 1175 g
